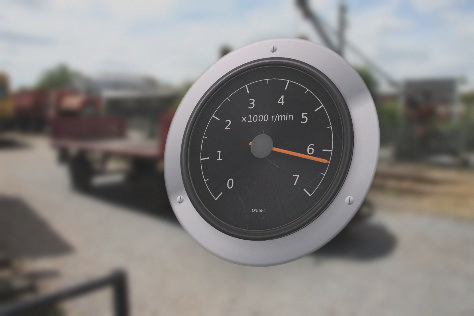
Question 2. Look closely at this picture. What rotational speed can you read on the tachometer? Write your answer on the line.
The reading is 6250 rpm
